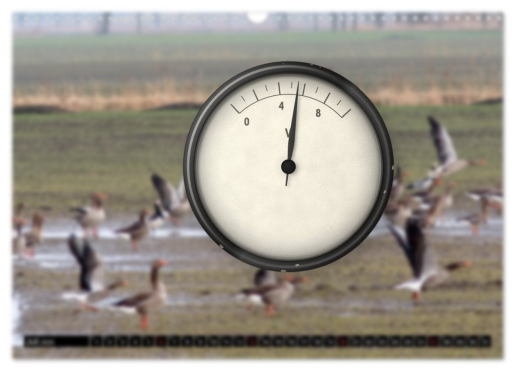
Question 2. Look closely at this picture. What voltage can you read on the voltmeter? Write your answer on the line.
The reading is 5.5 V
